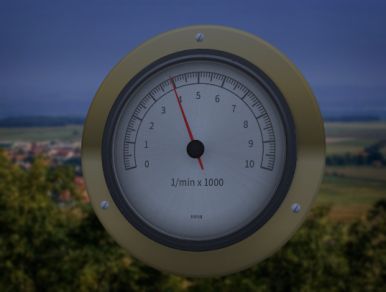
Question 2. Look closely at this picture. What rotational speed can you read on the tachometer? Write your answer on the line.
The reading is 4000 rpm
